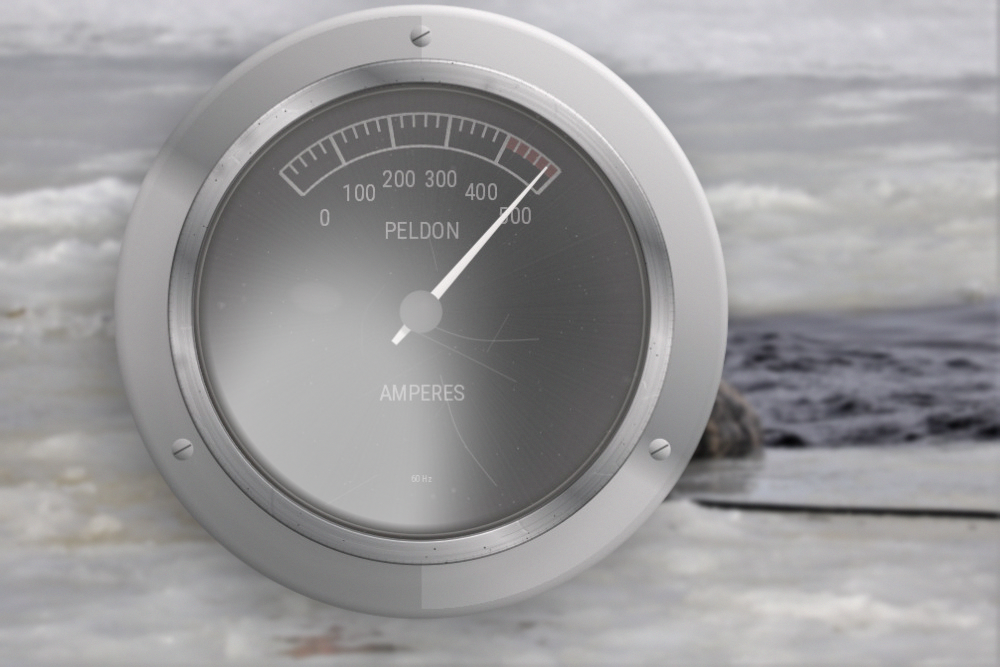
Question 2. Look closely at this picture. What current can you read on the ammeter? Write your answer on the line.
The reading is 480 A
